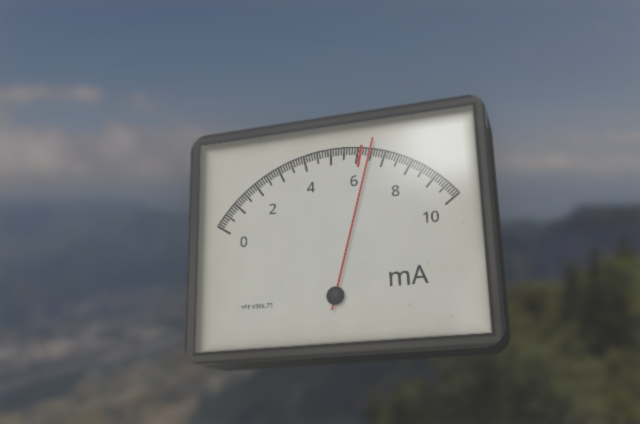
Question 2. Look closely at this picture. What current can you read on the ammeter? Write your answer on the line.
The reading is 6.5 mA
